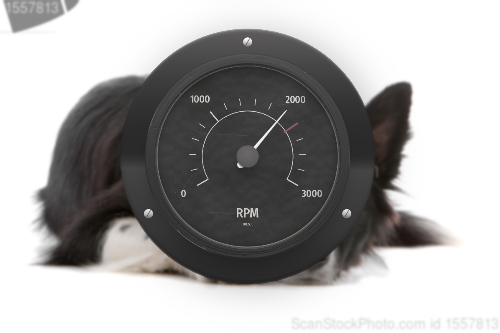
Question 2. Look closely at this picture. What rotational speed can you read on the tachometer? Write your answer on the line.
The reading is 2000 rpm
